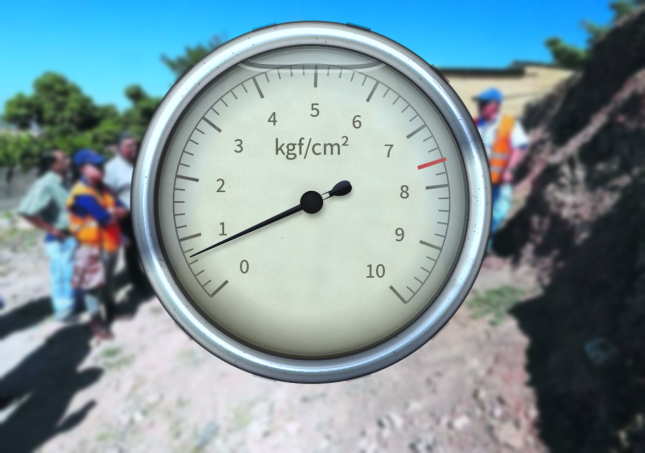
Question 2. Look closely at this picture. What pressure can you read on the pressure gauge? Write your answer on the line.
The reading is 0.7 kg/cm²
